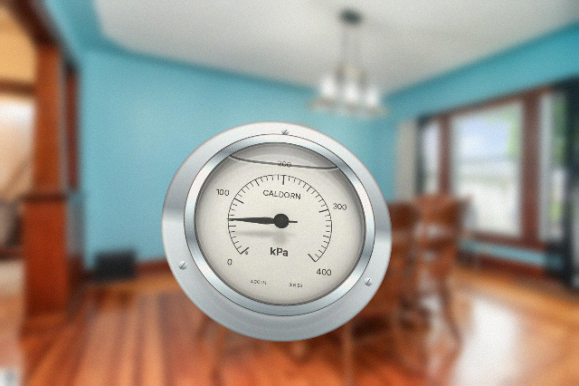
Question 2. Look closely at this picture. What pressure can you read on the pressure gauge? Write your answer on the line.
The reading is 60 kPa
